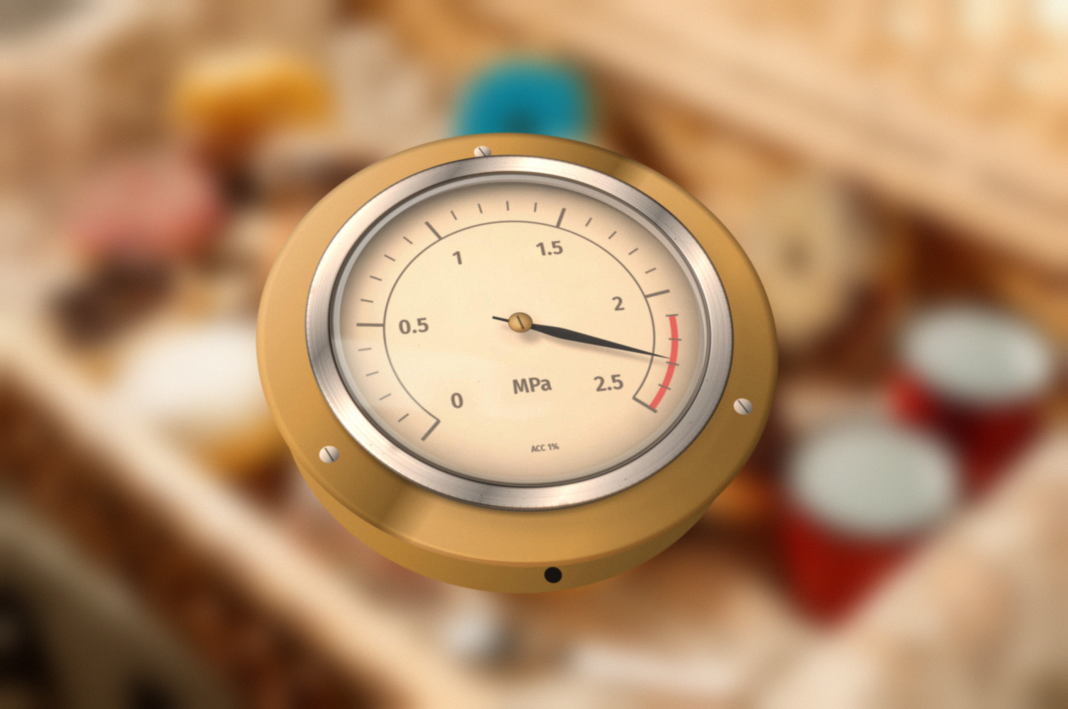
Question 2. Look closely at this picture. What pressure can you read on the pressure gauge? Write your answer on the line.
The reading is 2.3 MPa
